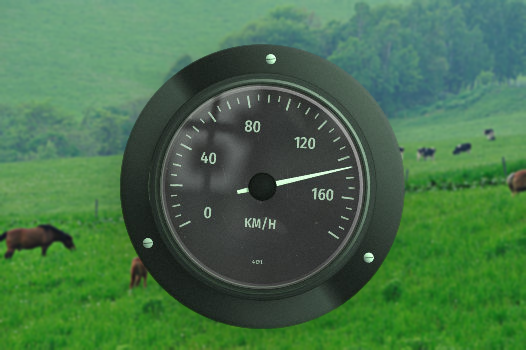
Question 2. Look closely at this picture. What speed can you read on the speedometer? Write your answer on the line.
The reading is 145 km/h
